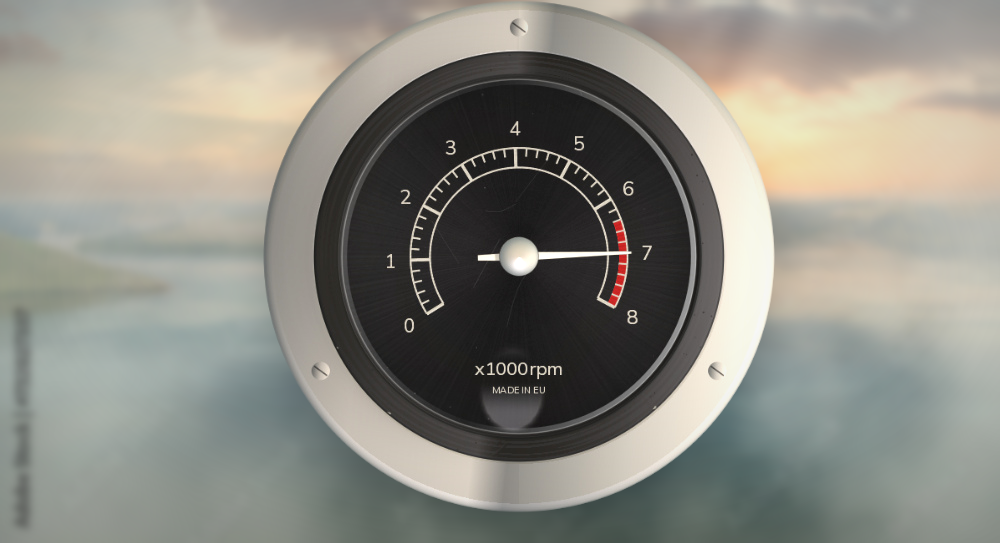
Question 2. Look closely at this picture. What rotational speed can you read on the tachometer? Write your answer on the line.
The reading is 7000 rpm
